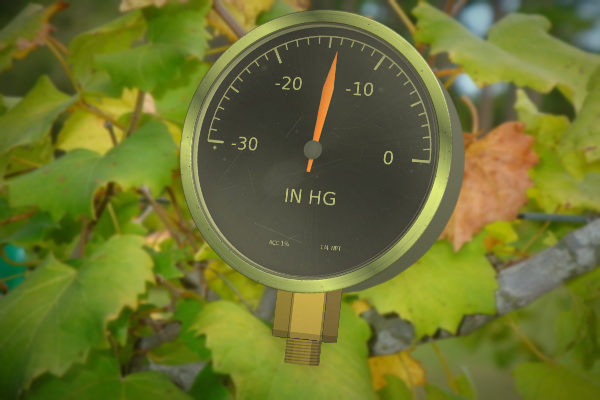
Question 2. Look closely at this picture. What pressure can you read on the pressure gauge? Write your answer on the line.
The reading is -14 inHg
